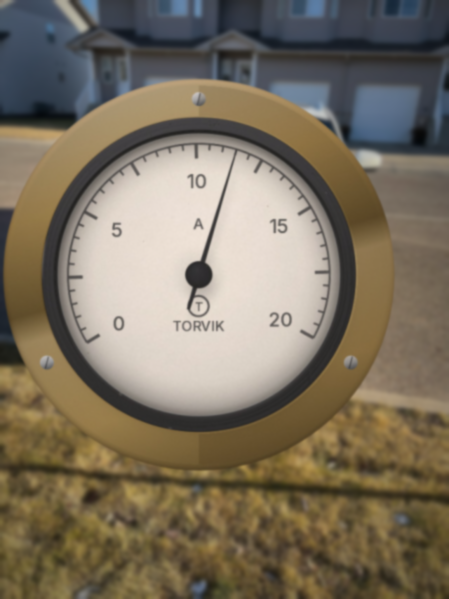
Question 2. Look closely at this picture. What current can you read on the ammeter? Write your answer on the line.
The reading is 11.5 A
